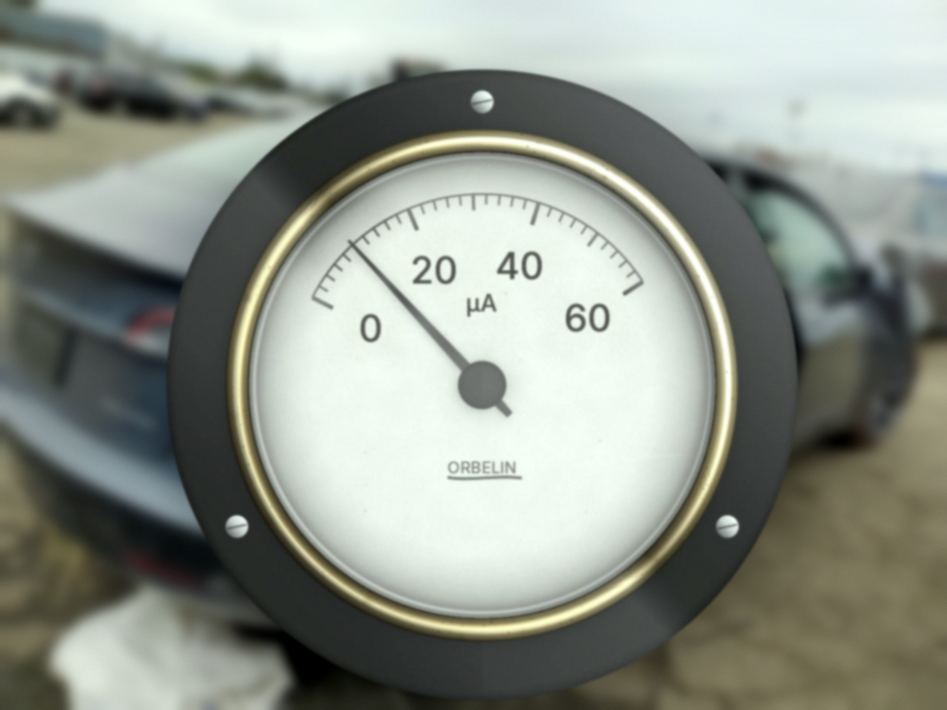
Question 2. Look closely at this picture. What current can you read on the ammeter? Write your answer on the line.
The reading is 10 µA
